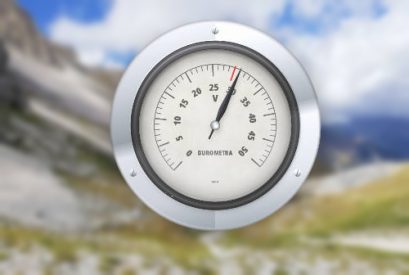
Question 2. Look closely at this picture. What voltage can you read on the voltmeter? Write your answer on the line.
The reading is 30 V
